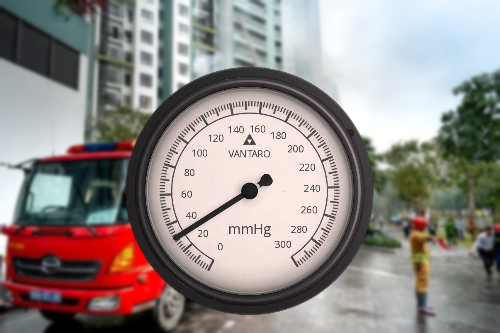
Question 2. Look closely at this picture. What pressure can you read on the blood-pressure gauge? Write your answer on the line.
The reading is 30 mmHg
